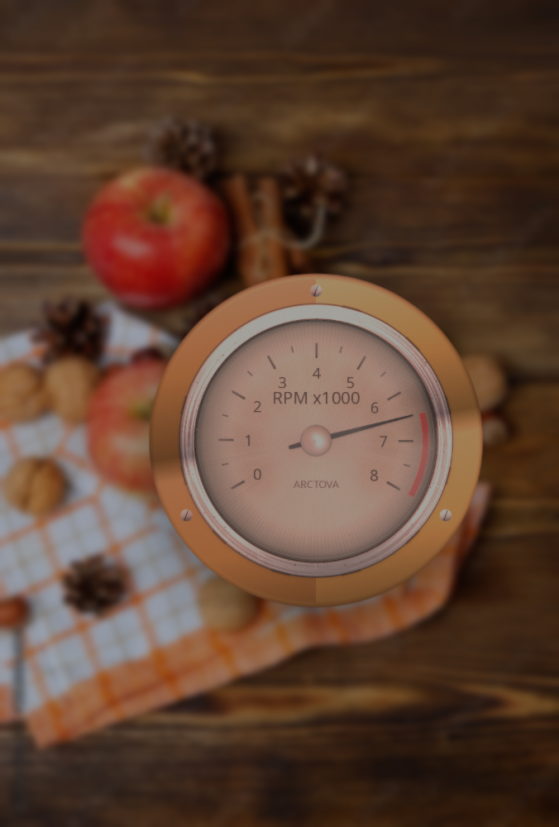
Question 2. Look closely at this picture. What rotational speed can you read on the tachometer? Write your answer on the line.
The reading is 6500 rpm
